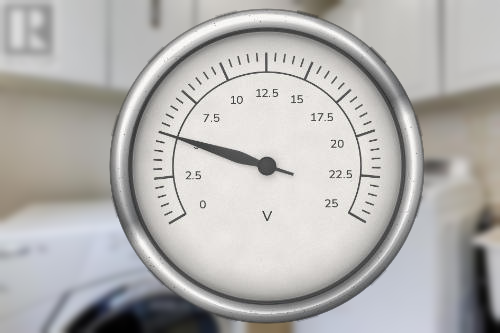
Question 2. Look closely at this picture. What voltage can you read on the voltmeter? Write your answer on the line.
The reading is 5 V
